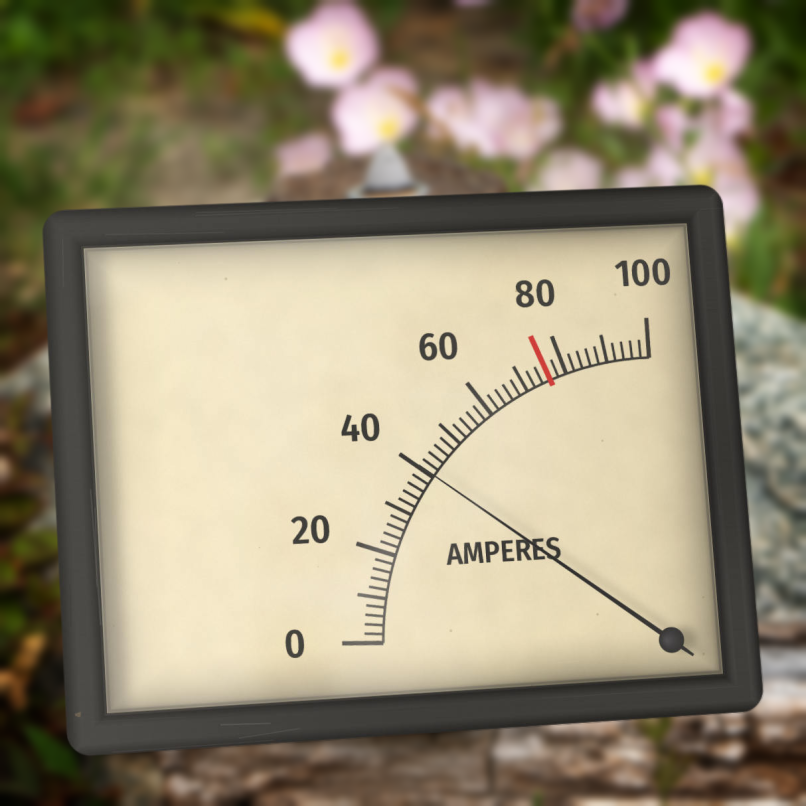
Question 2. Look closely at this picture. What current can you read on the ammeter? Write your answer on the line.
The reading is 40 A
